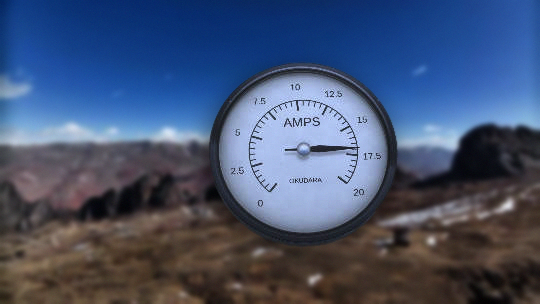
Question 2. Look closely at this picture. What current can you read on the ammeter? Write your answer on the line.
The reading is 17 A
